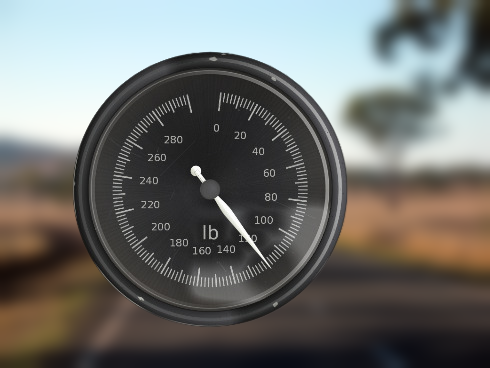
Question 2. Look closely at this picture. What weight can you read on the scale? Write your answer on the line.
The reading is 120 lb
